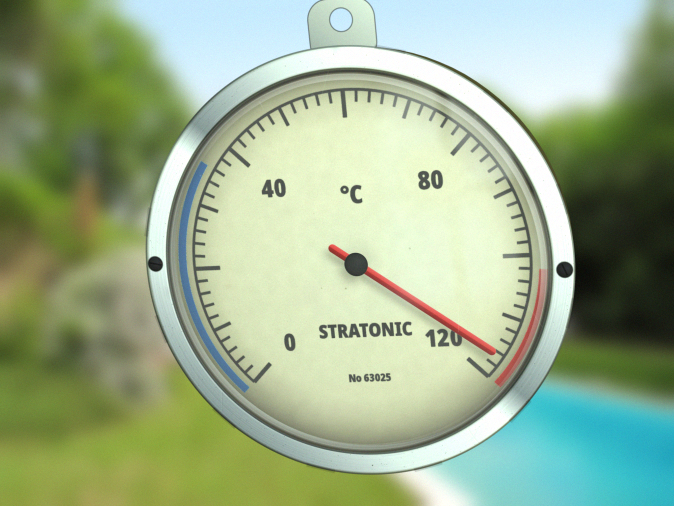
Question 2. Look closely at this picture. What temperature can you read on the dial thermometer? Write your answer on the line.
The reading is 116 °C
